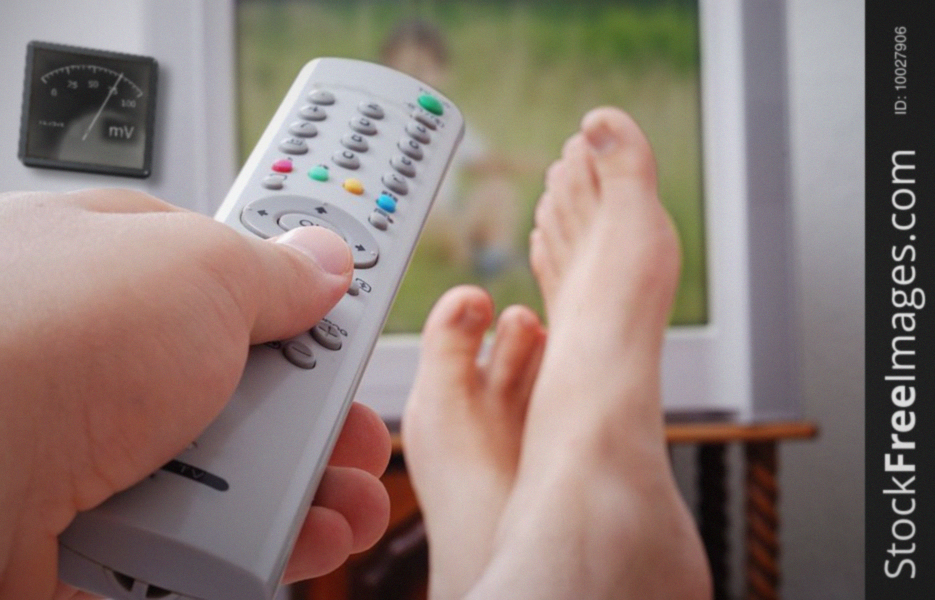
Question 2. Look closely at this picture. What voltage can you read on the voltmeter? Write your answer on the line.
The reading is 75 mV
